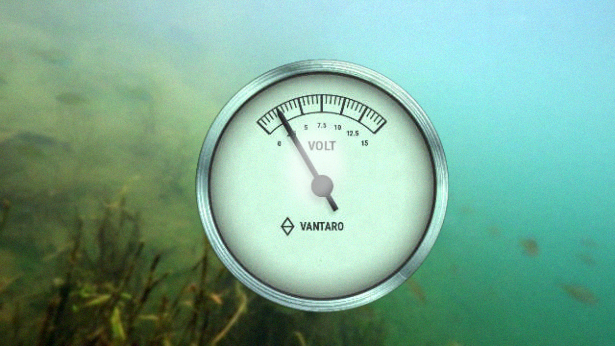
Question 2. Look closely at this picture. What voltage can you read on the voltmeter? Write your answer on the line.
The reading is 2.5 V
